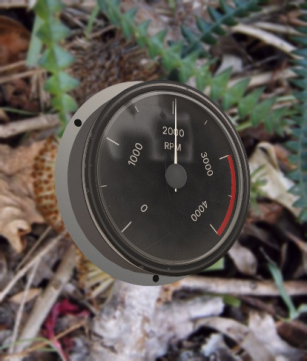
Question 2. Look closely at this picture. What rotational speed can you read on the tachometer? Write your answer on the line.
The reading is 2000 rpm
